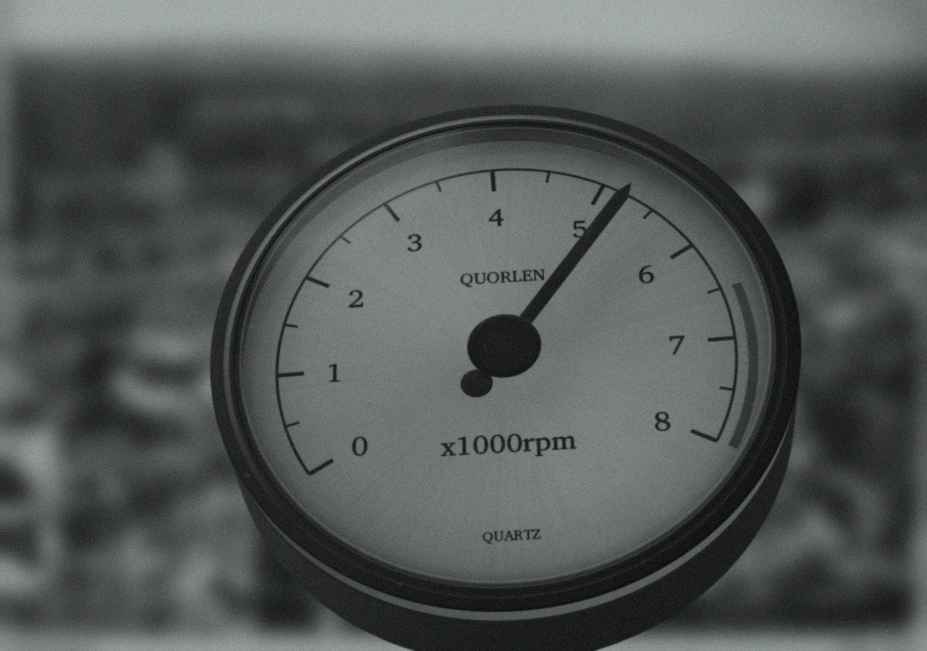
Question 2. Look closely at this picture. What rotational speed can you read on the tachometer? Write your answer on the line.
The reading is 5250 rpm
